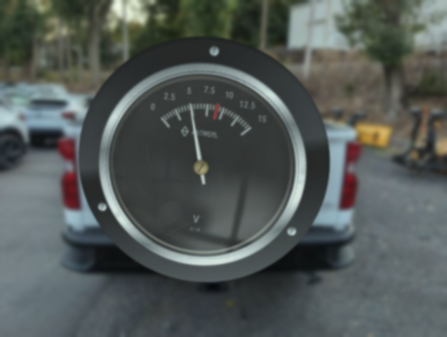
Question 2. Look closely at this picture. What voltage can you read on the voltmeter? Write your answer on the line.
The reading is 5 V
